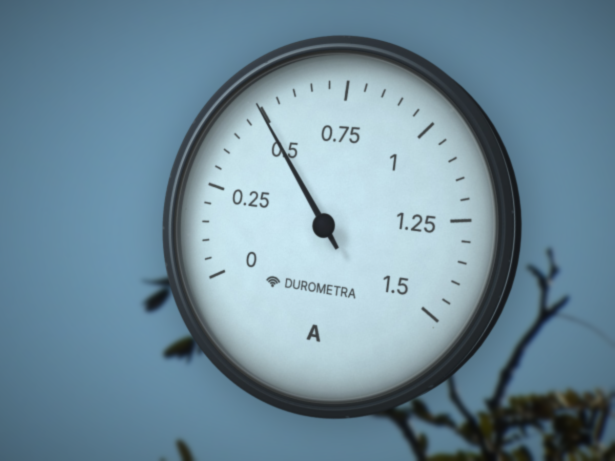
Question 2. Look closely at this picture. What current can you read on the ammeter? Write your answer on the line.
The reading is 0.5 A
